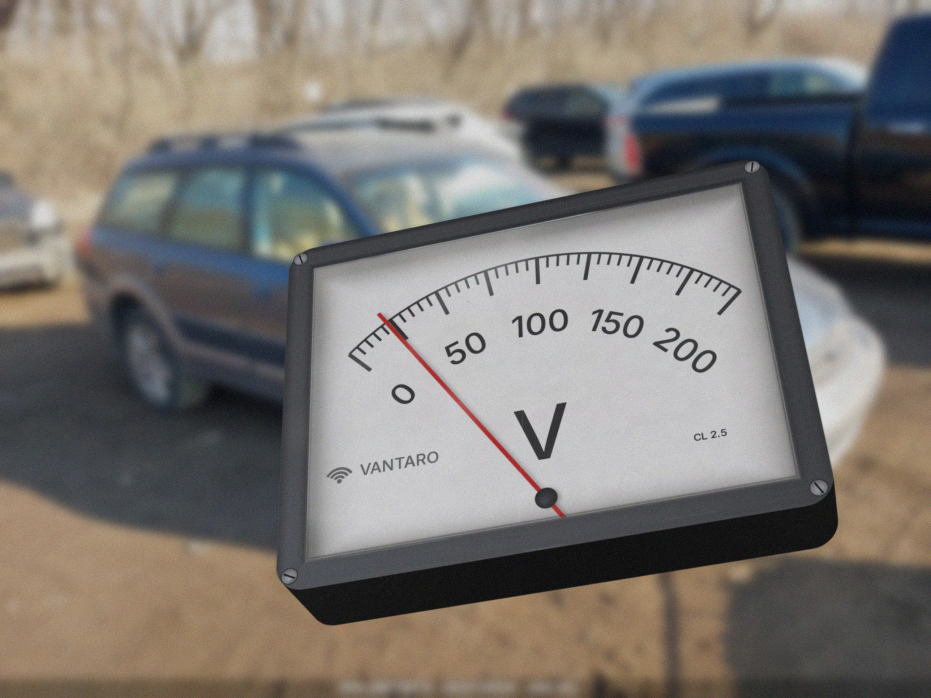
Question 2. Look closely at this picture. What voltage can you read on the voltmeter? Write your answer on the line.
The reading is 22.5 V
